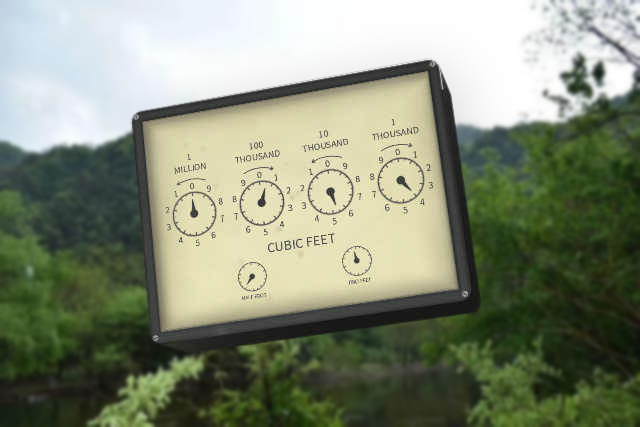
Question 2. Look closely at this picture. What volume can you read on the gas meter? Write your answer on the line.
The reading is 5400 ft³
